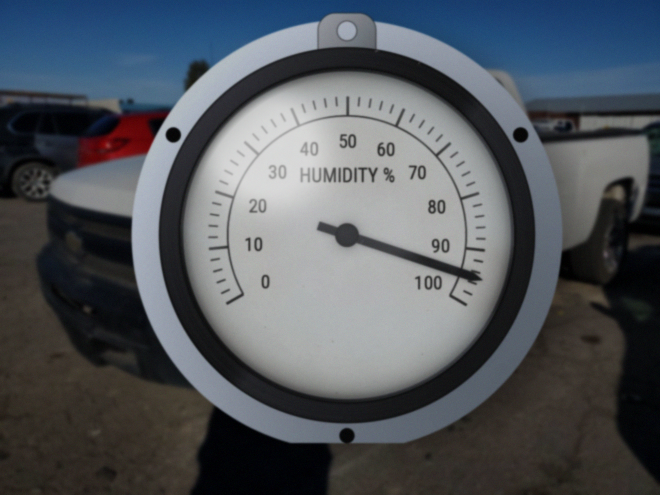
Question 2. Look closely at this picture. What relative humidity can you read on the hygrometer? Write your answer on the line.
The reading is 95 %
